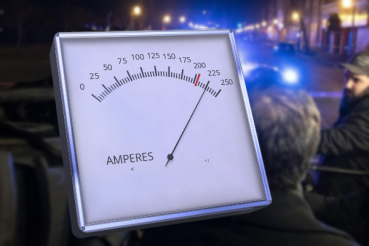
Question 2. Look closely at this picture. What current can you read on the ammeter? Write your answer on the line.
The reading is 225 A
